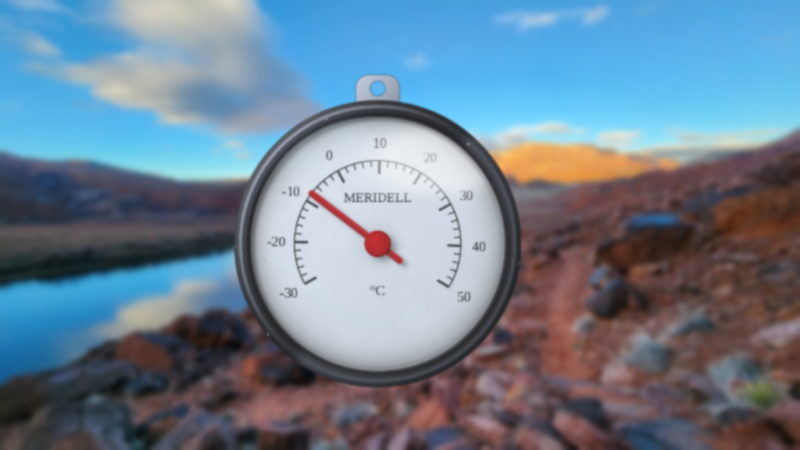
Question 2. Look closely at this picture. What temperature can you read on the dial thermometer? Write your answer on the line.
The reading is -8 °C
